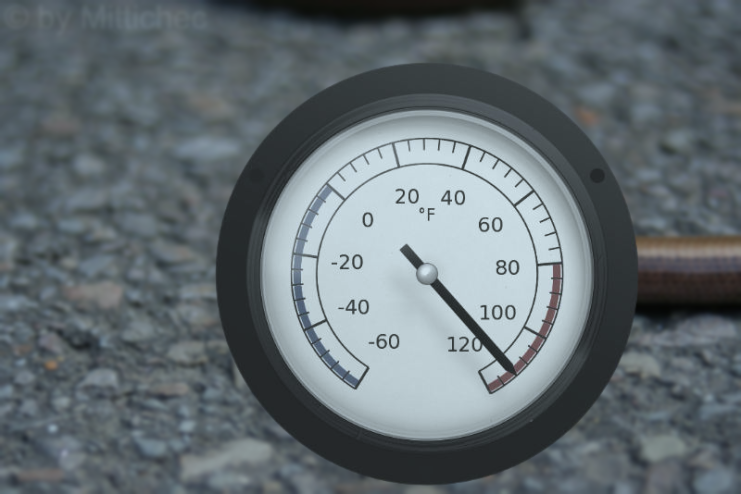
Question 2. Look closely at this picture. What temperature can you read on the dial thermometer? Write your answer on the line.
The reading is 112 °F
